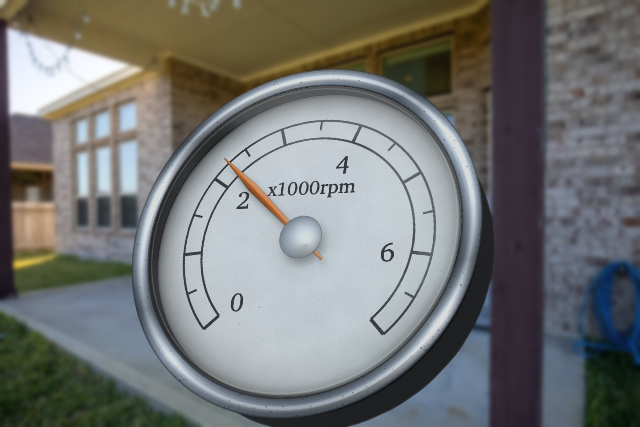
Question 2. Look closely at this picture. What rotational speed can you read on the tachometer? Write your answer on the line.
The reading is 2250 rpm
